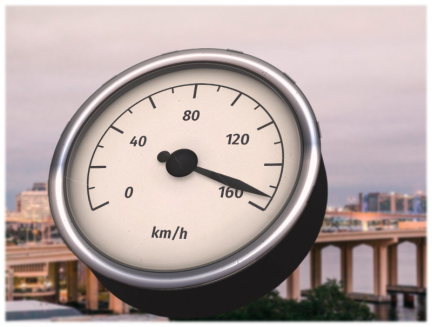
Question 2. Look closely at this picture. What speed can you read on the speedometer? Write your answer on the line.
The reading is 155 km/h
